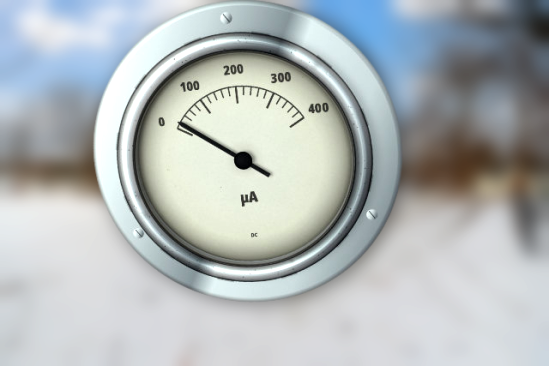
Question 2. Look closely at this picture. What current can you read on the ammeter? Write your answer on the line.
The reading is 20 µA
